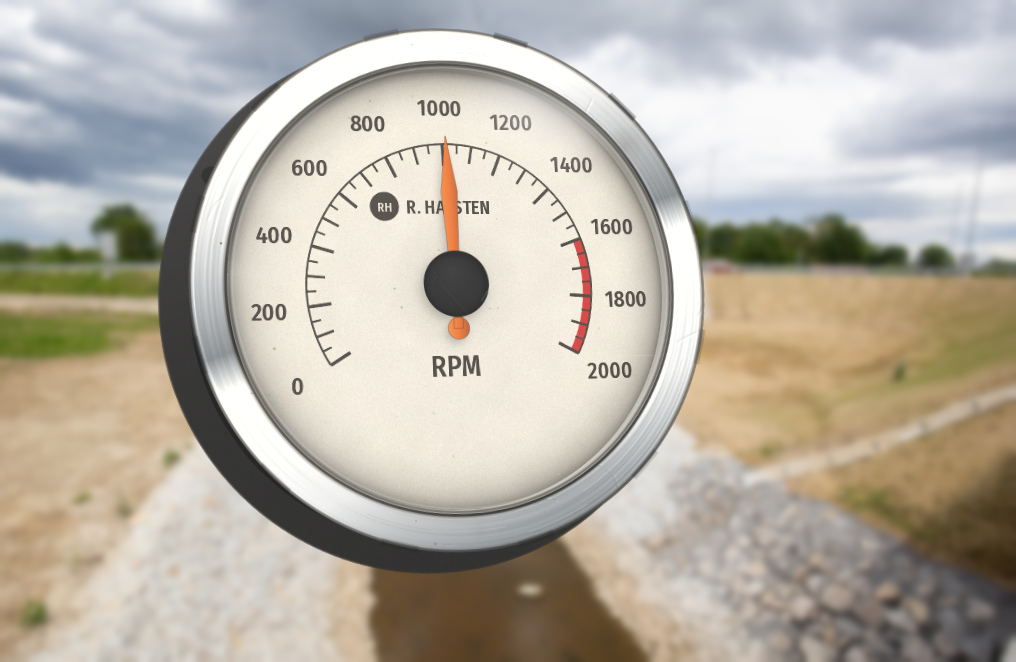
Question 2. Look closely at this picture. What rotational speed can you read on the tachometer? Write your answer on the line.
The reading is 1000 rpm
